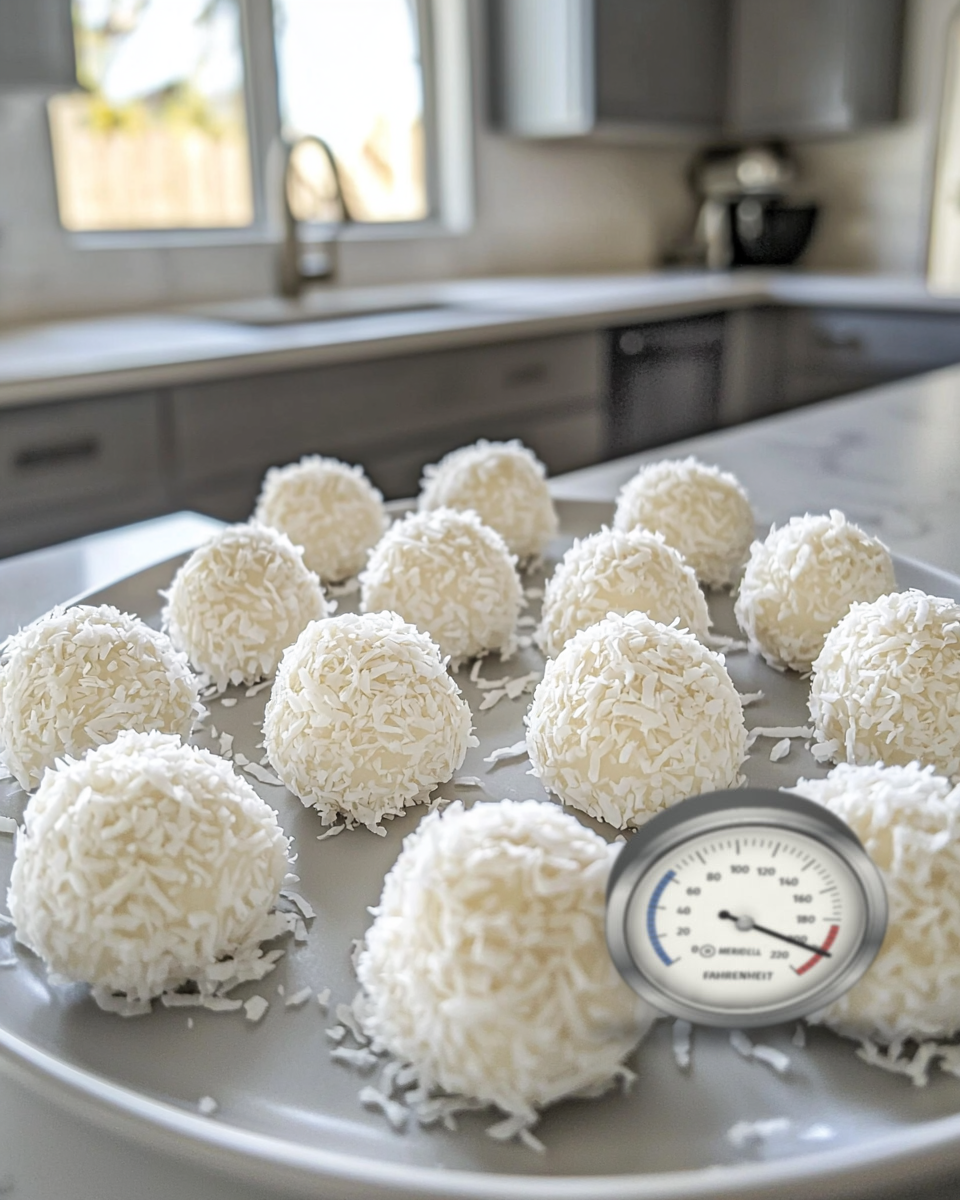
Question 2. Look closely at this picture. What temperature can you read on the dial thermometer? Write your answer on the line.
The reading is 200 °F
